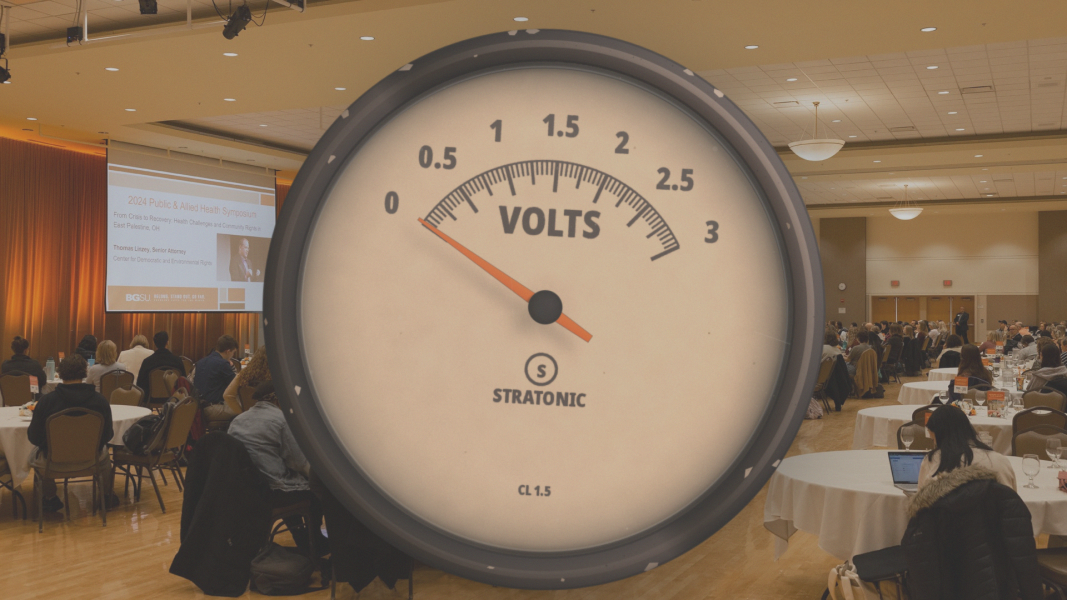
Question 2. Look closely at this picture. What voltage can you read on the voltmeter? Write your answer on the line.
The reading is 0 V
